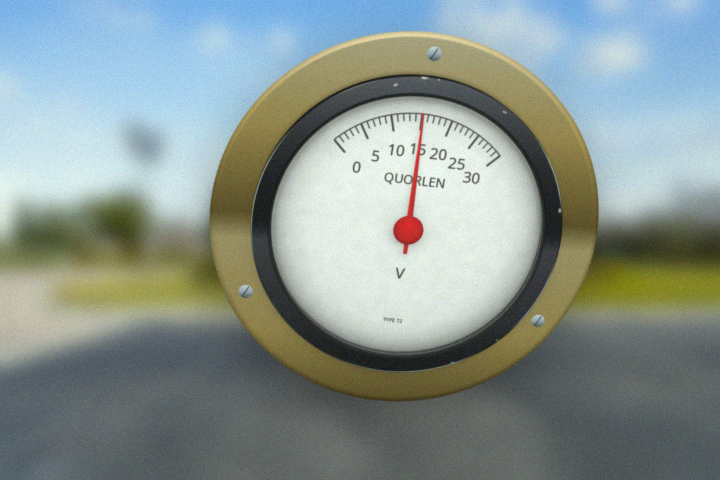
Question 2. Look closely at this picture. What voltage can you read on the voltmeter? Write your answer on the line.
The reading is 15 V
